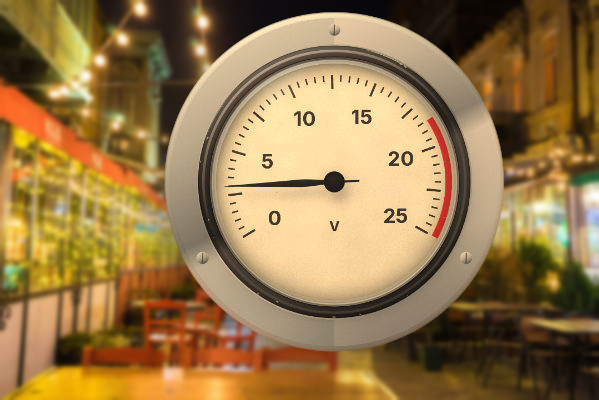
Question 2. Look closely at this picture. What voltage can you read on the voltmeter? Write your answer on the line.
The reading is 3 V
